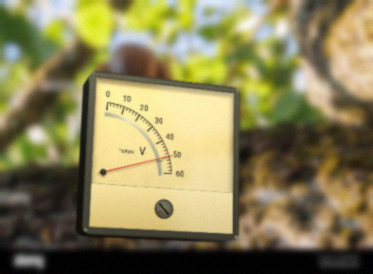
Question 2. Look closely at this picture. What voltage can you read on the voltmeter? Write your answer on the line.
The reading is 50 V
